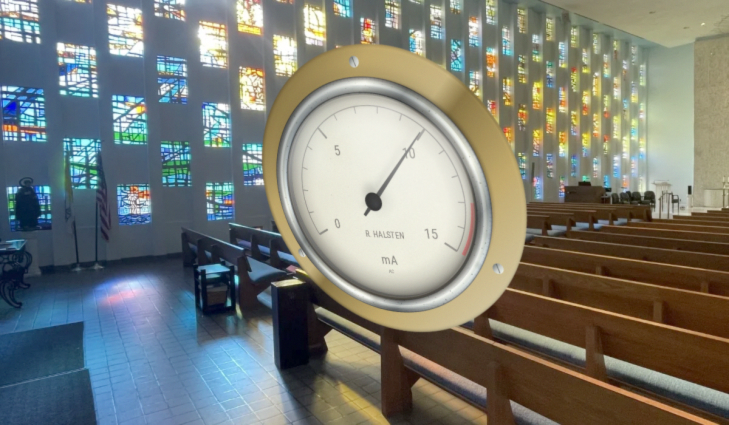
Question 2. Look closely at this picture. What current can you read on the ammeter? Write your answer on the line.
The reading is 10 mA
